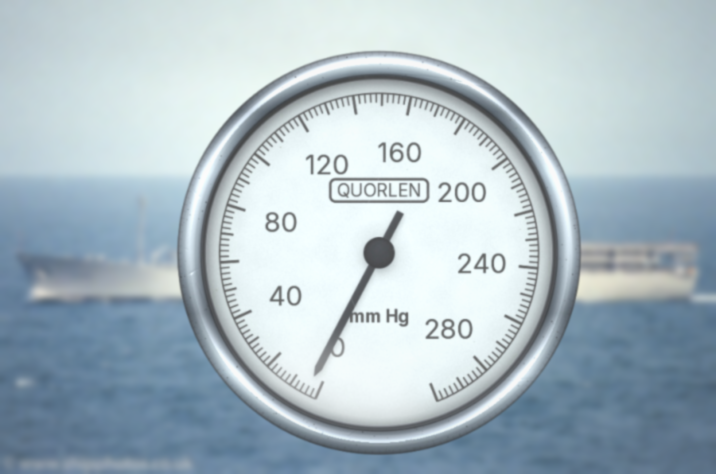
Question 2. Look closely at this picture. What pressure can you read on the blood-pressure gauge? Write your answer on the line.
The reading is 4 mmHg
